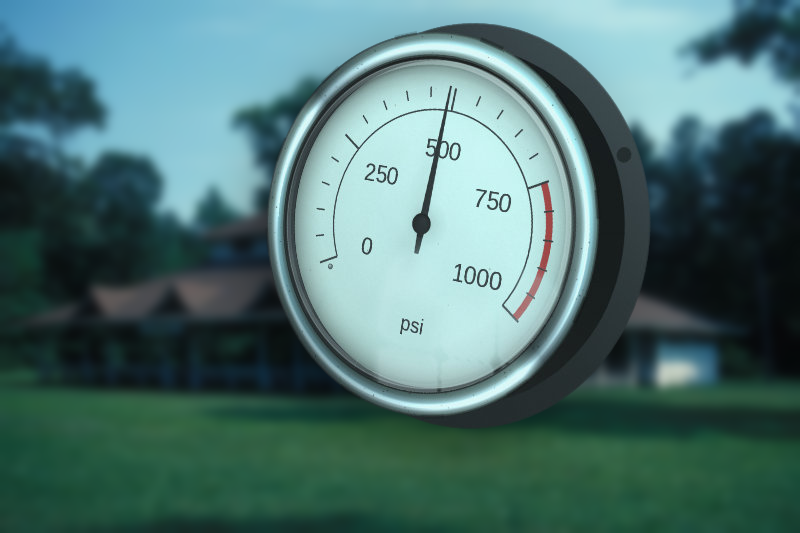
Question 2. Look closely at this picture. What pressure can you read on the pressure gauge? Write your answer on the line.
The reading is 500 psi
